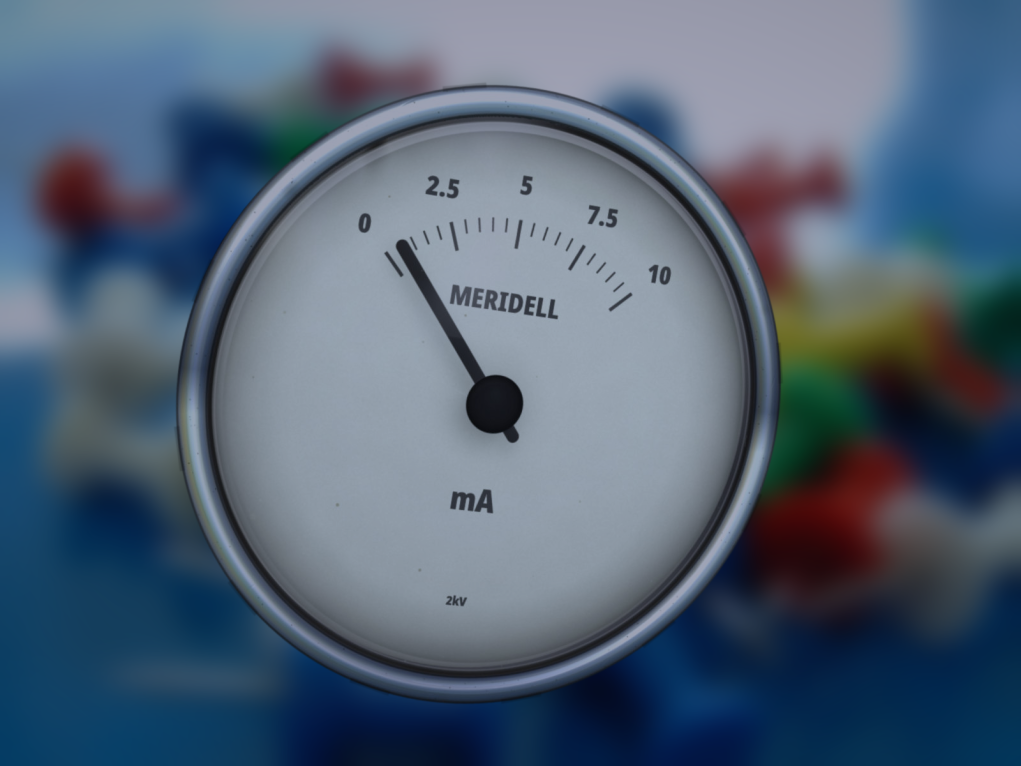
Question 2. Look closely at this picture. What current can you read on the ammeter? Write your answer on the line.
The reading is 0.5 mA
